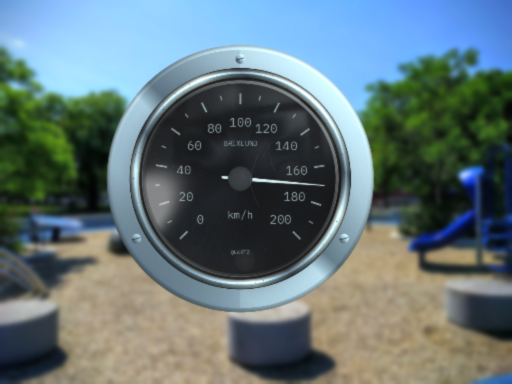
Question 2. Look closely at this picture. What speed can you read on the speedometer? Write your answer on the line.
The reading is 170 km/h
